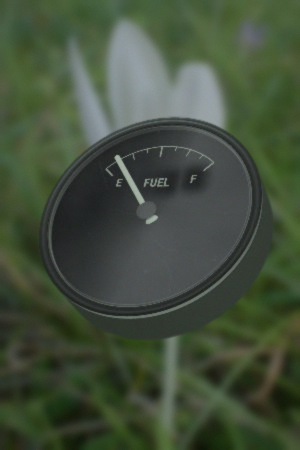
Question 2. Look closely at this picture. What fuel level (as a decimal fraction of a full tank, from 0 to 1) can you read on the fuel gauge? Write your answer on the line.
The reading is 0.125
